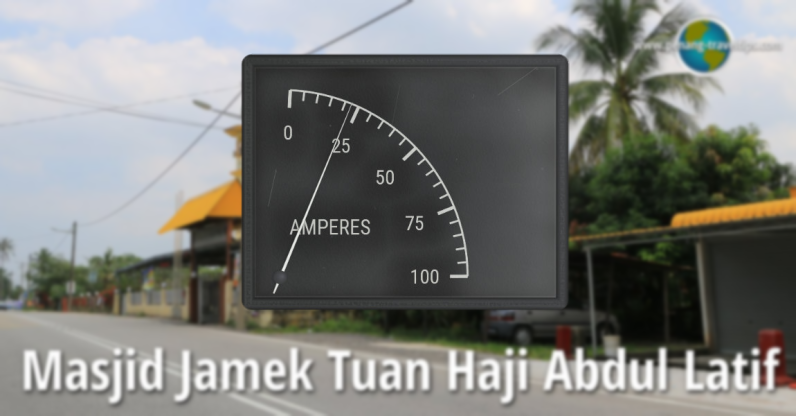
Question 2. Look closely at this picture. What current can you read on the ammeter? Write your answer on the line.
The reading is 22.5 A
